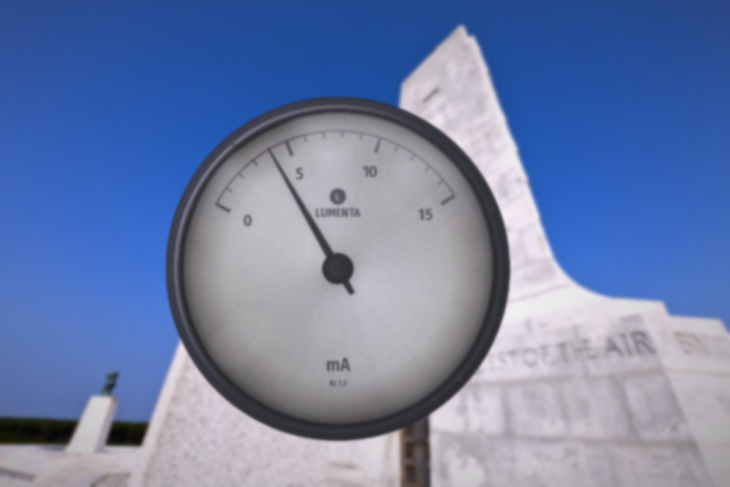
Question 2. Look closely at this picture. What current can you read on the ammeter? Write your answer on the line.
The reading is 4 mA
